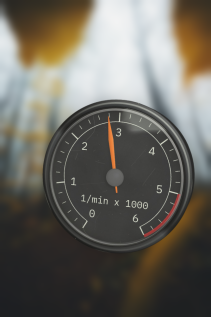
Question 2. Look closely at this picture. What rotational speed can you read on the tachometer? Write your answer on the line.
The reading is 2800 rpm
